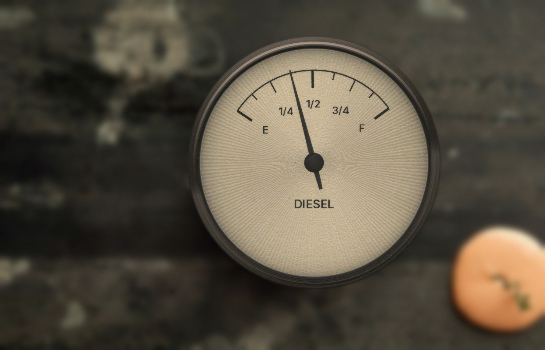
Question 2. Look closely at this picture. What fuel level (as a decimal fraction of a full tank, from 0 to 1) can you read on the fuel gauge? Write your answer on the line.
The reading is 0.375
